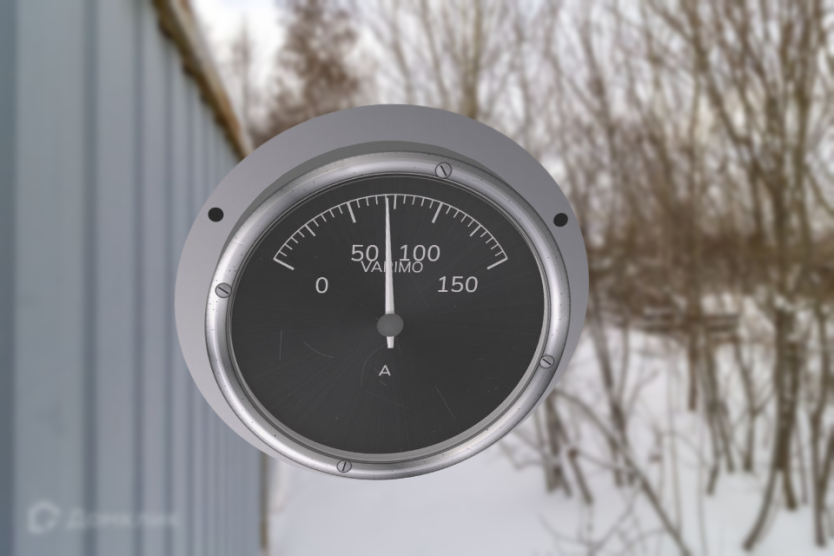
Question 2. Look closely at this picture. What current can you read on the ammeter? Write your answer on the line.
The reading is 70 A
